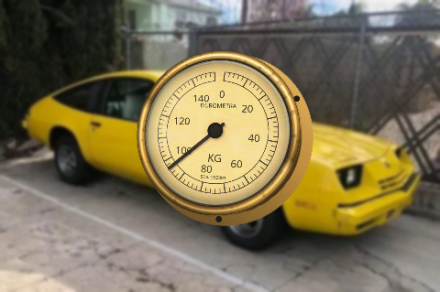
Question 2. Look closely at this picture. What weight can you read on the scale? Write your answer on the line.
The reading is 96 kg
